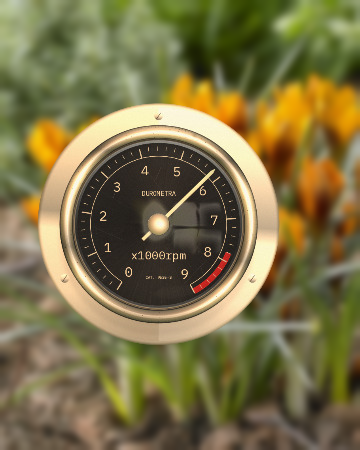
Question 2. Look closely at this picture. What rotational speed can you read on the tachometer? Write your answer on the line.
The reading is 5800 rpm
